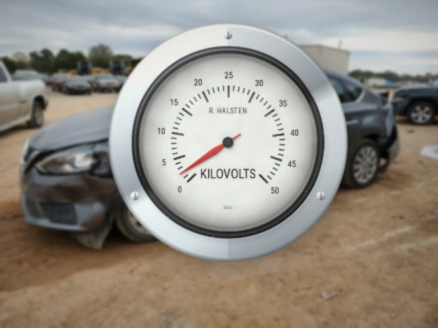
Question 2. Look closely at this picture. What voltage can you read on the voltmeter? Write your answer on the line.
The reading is 2 kV
